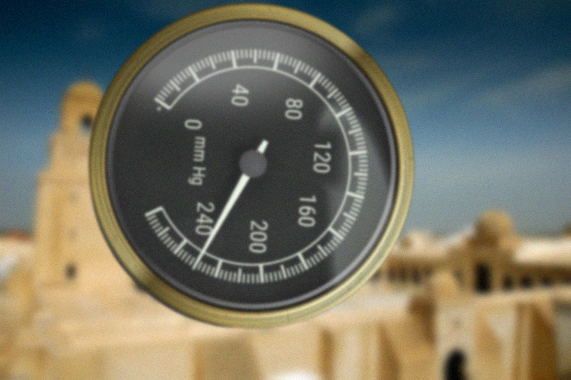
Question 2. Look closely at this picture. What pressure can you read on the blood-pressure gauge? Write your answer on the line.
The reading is 230 mmHg
